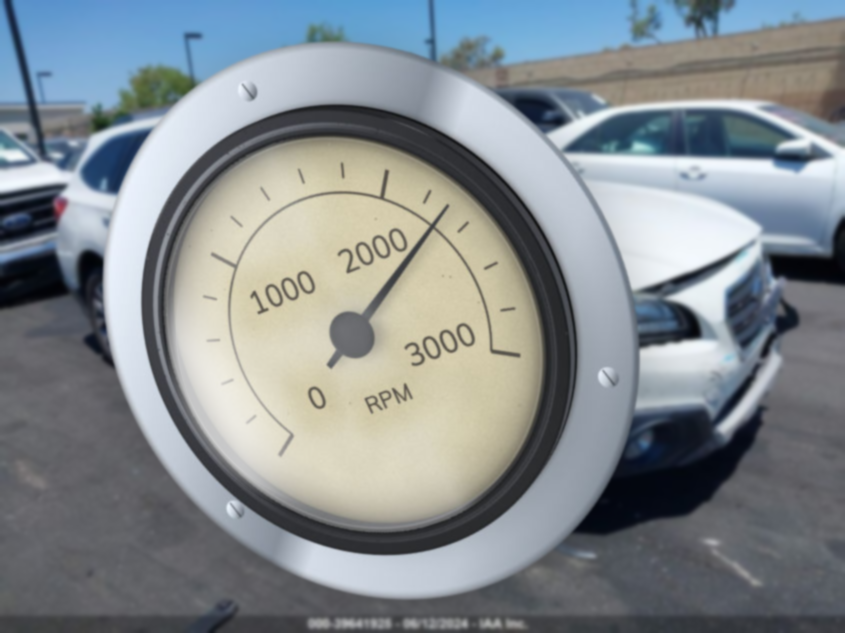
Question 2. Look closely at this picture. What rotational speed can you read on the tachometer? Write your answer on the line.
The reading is 2300 rpm
